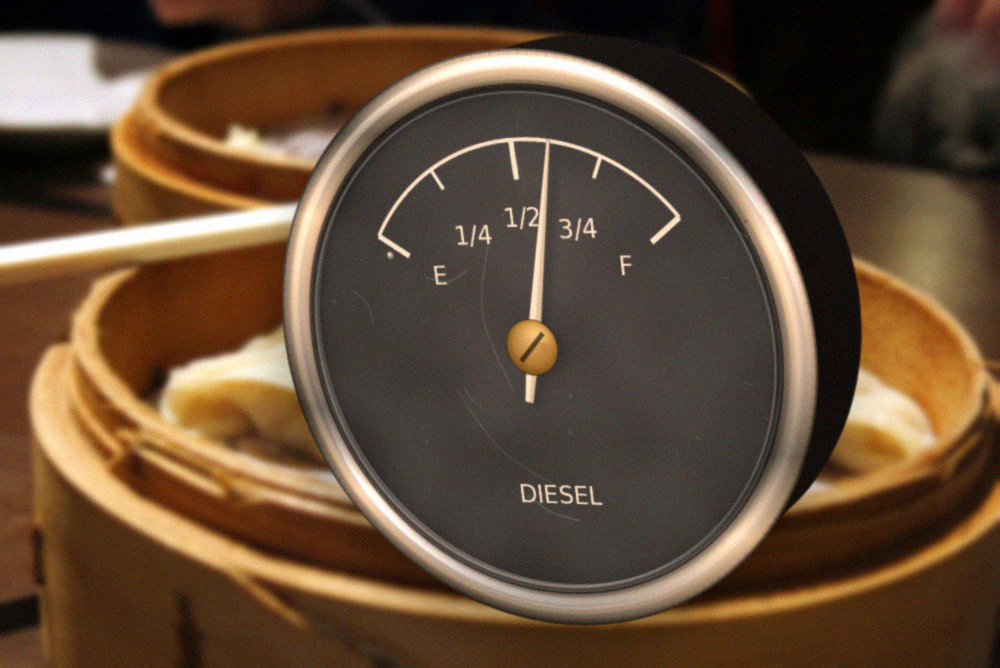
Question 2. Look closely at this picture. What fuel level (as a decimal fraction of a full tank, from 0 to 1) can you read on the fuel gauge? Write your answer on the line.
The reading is 0.625
